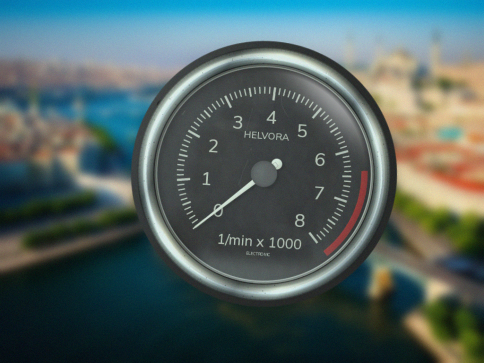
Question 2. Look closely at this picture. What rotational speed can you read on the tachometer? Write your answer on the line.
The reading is 0 rpm
